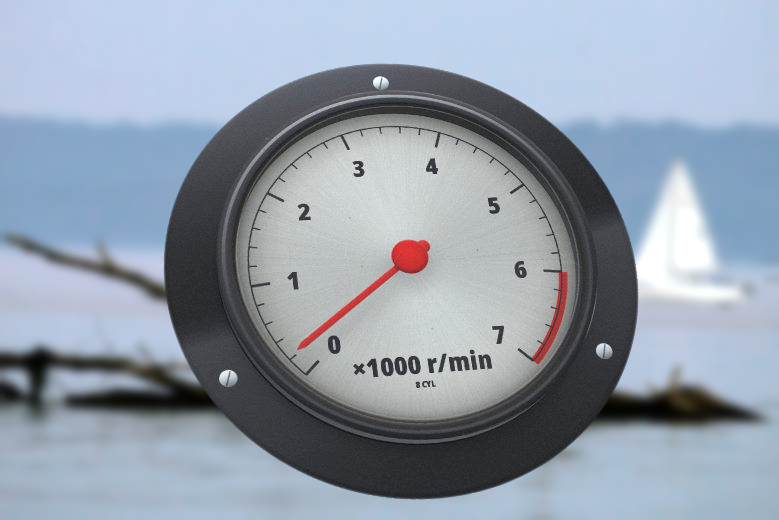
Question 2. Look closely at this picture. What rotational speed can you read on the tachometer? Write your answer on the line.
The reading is 200 rpm
